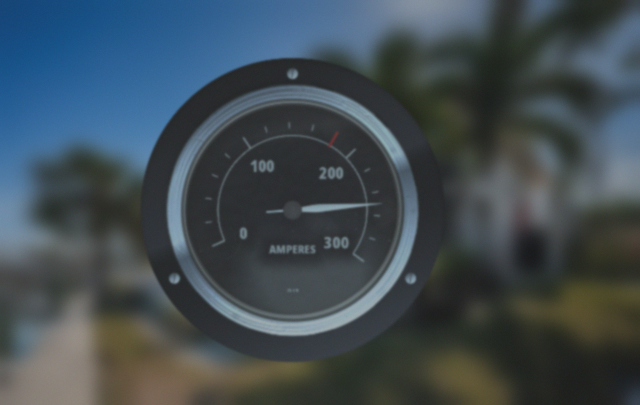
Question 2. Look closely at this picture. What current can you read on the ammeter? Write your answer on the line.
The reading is 250 A
